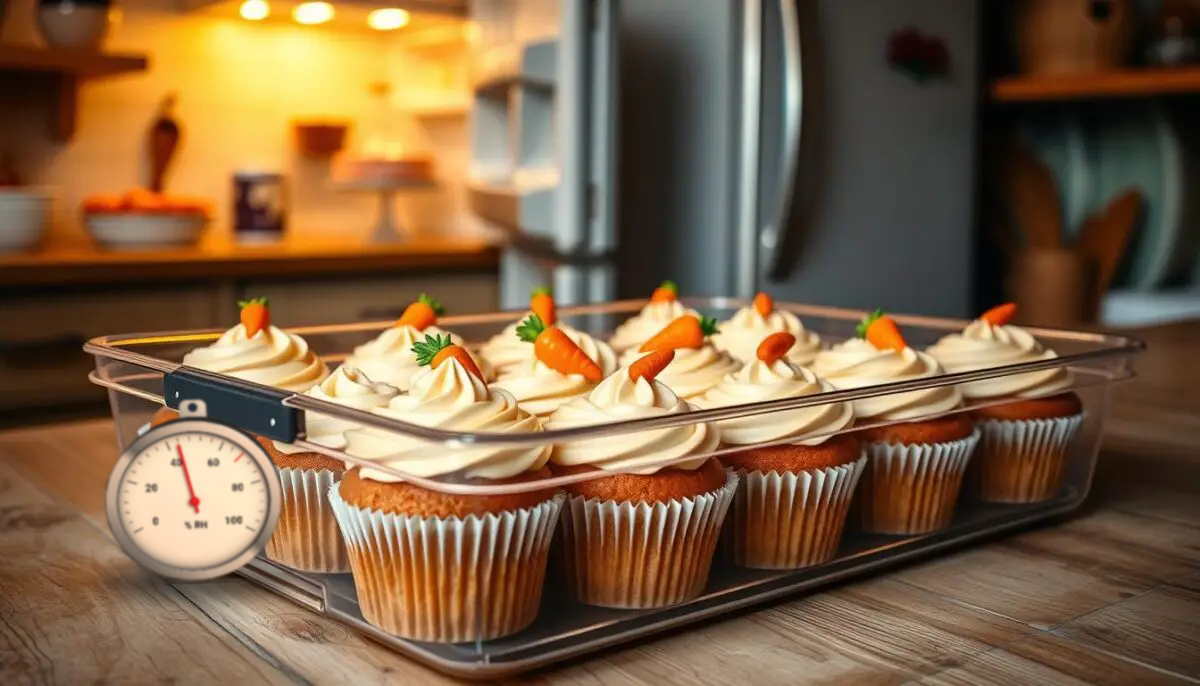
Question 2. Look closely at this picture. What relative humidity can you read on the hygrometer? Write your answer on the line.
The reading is 44 %
